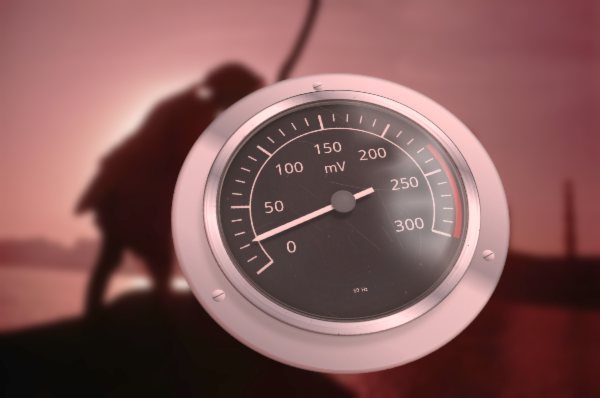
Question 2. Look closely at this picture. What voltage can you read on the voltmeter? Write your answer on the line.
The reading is 20 mV
